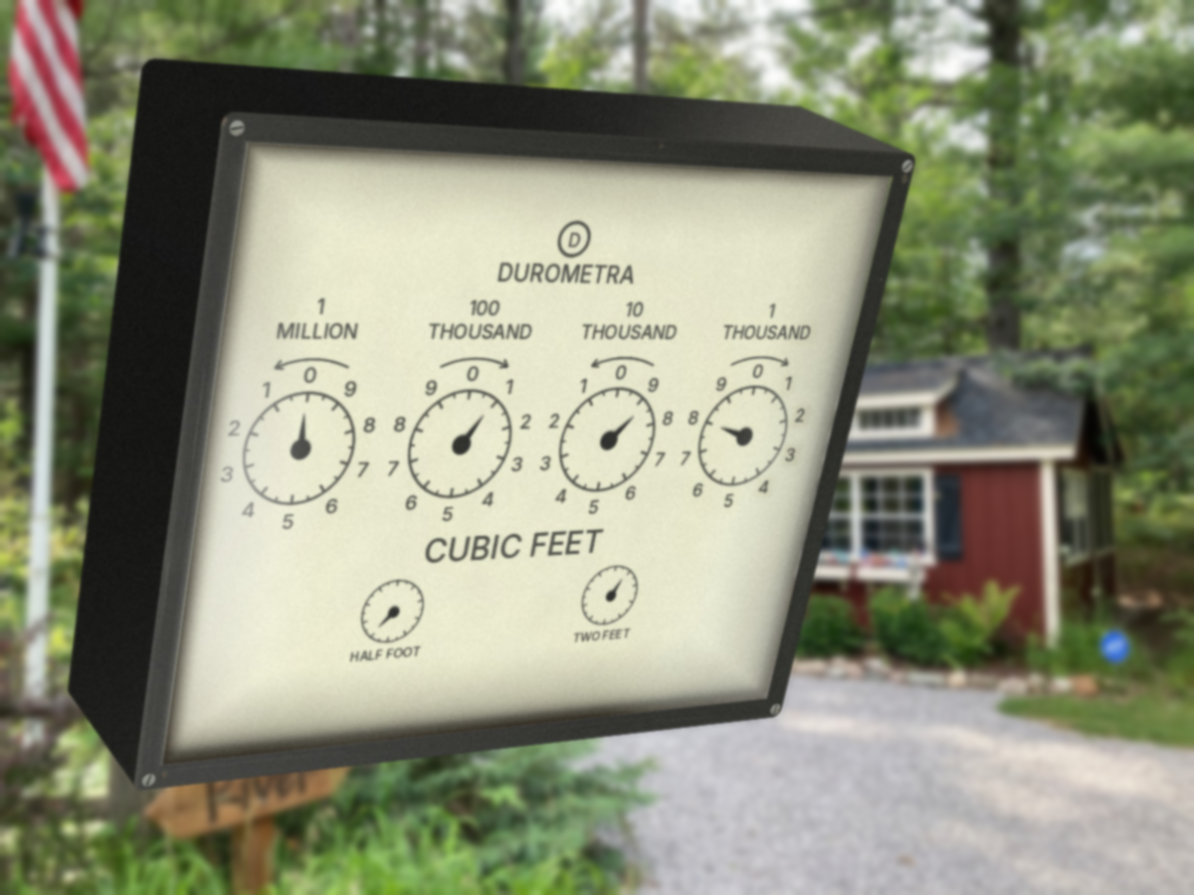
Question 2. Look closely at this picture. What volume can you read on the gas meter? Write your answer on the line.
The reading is 8800 ft³
